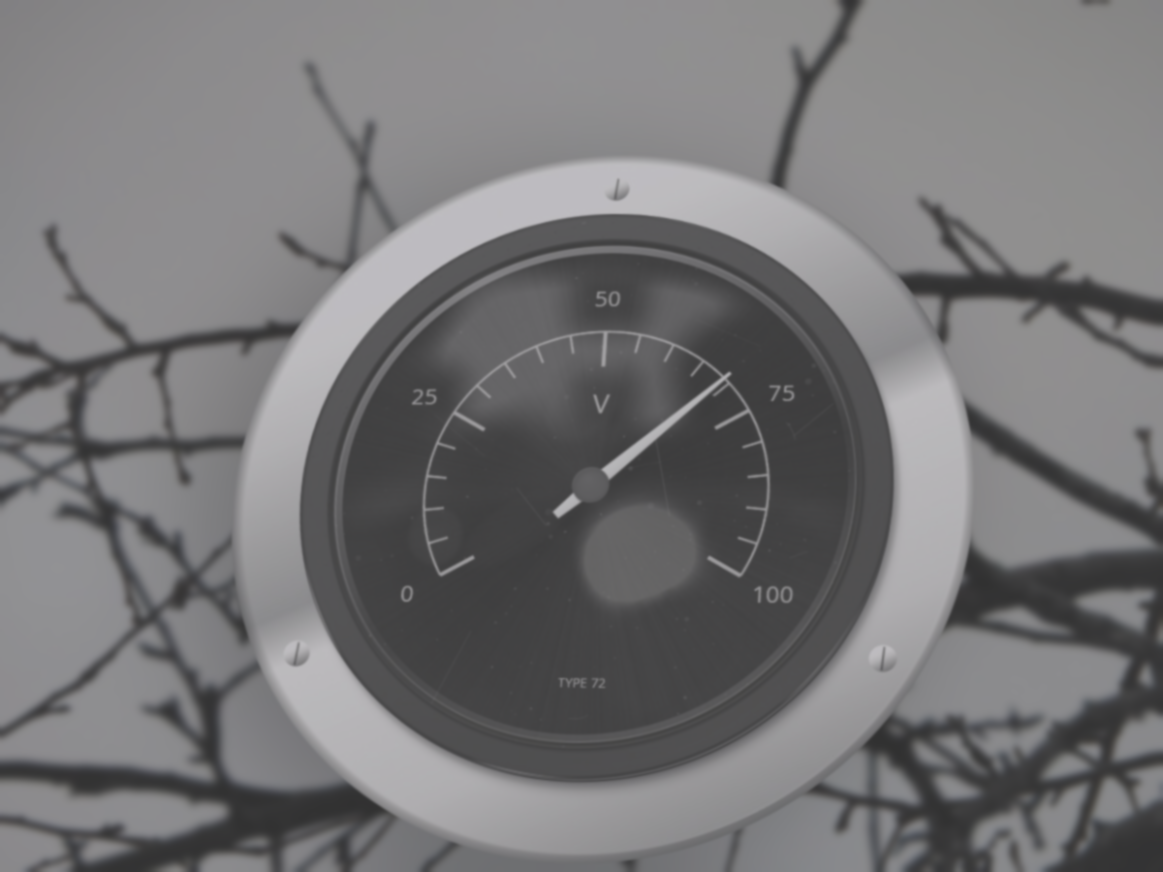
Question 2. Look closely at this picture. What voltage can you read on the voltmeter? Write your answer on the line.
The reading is 70 V
